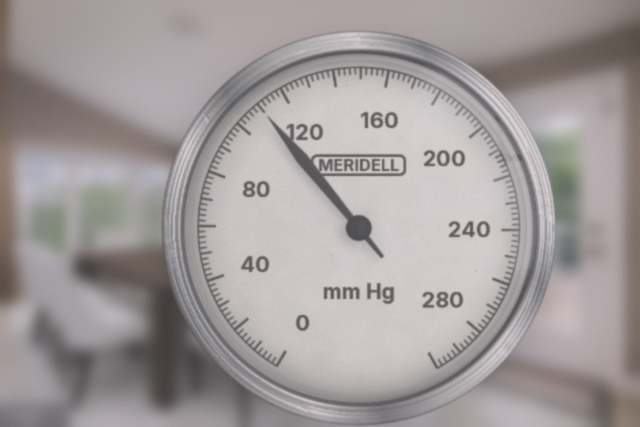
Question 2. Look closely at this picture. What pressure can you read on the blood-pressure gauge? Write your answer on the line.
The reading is 110 mmHg
